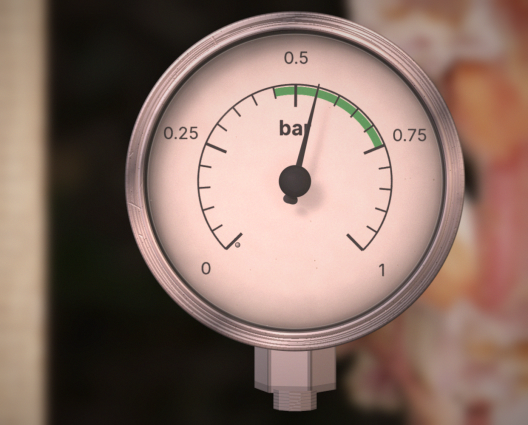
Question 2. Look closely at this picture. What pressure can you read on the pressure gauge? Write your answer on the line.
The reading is 0.55 bar
